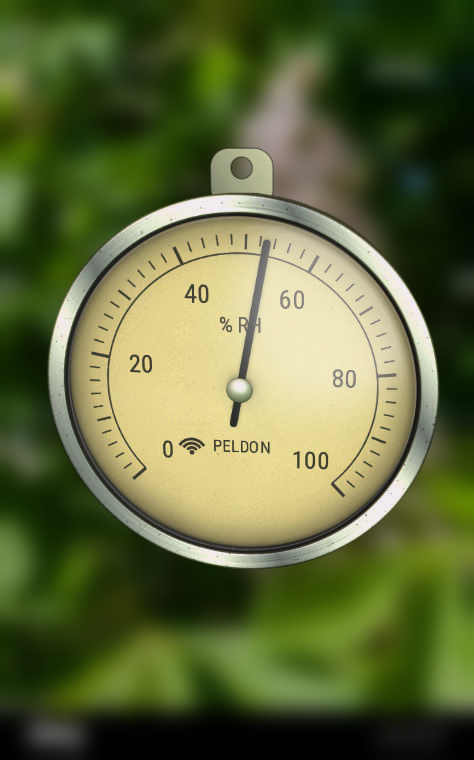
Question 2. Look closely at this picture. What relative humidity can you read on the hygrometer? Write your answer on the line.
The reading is 53 %
